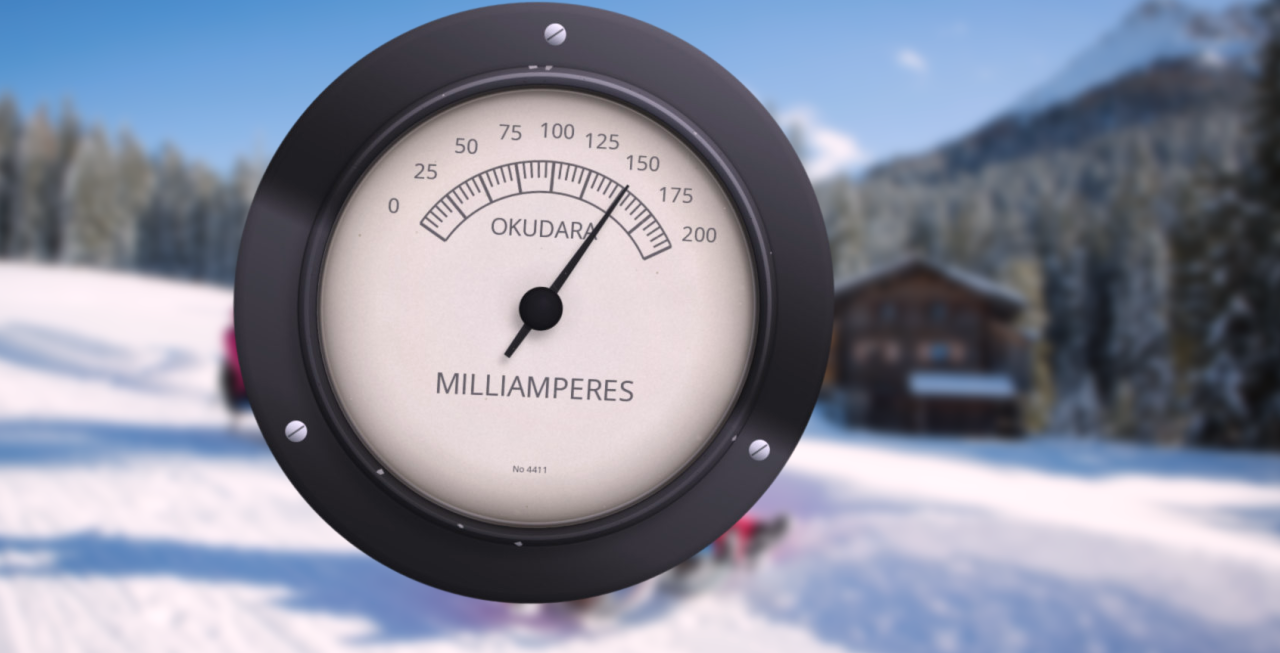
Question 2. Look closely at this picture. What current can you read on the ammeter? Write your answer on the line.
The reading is 150 mA
